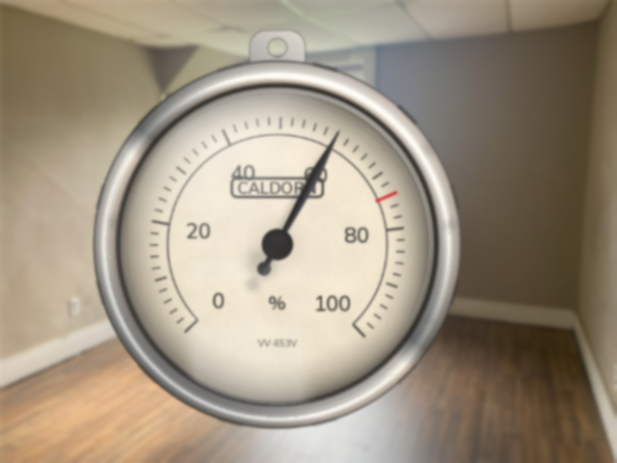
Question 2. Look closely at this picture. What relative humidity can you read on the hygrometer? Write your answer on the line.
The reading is 60 %
